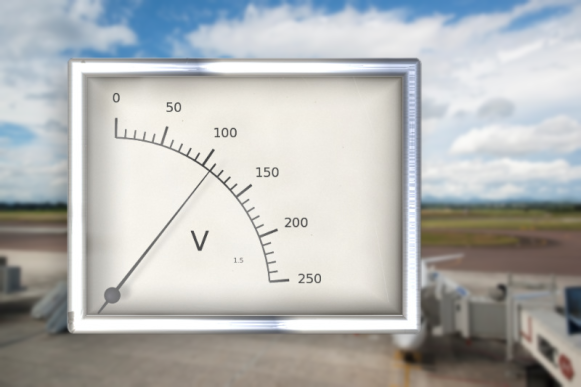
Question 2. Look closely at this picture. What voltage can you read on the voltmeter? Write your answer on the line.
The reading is 110 V
